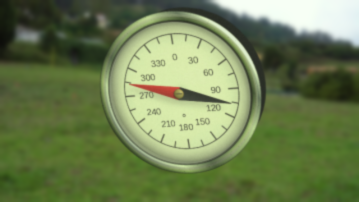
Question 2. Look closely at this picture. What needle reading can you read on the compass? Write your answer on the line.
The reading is 285 °
